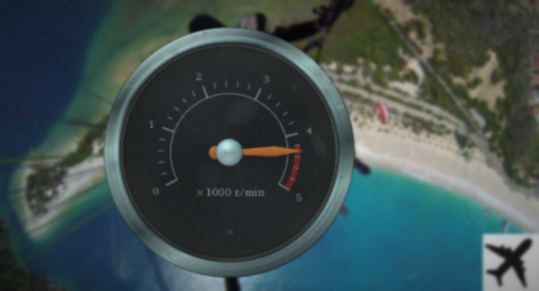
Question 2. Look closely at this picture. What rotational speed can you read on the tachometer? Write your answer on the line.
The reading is 4300 rpm
